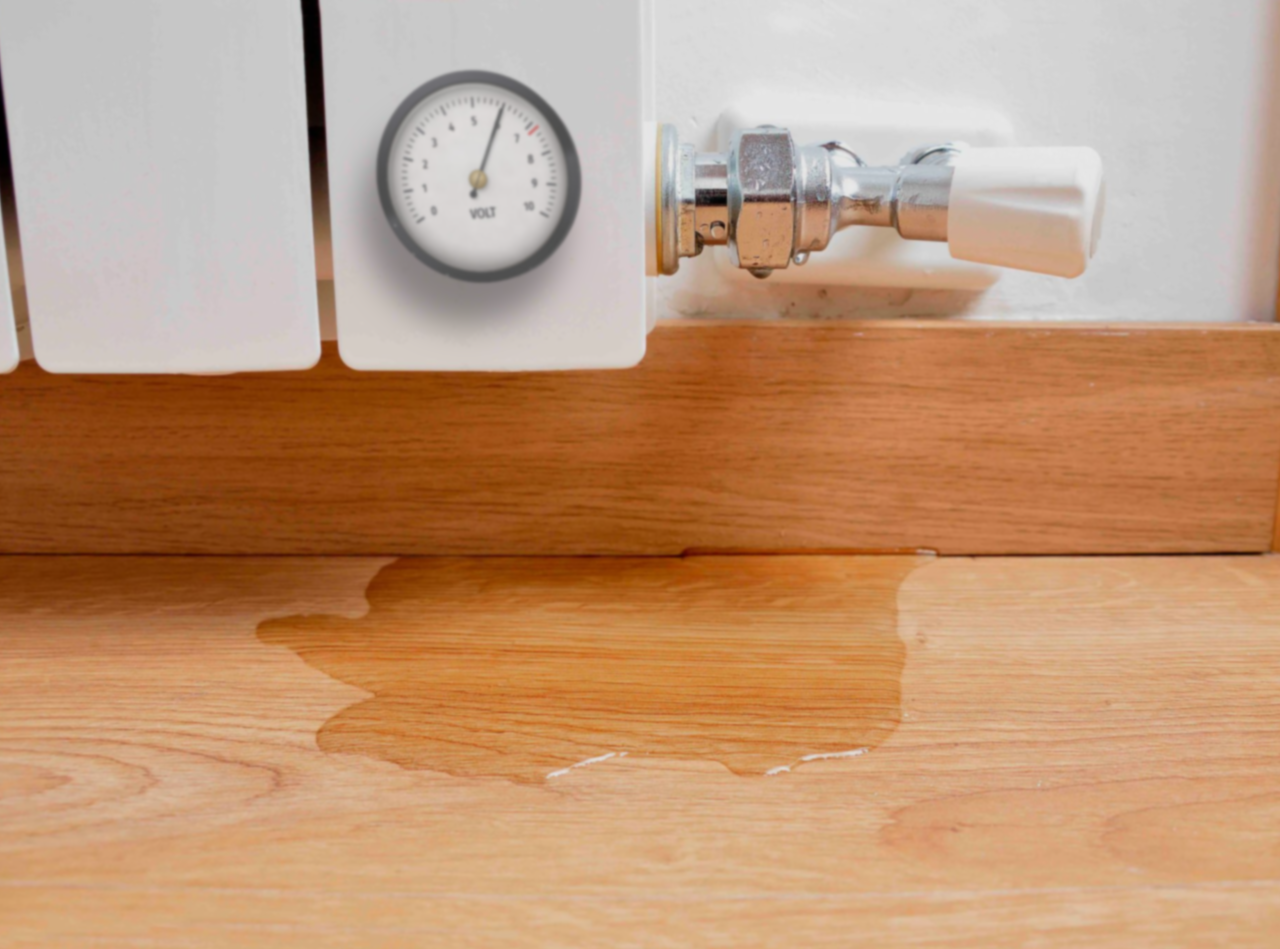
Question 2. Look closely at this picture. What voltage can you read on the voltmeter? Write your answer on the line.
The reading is 6 V
